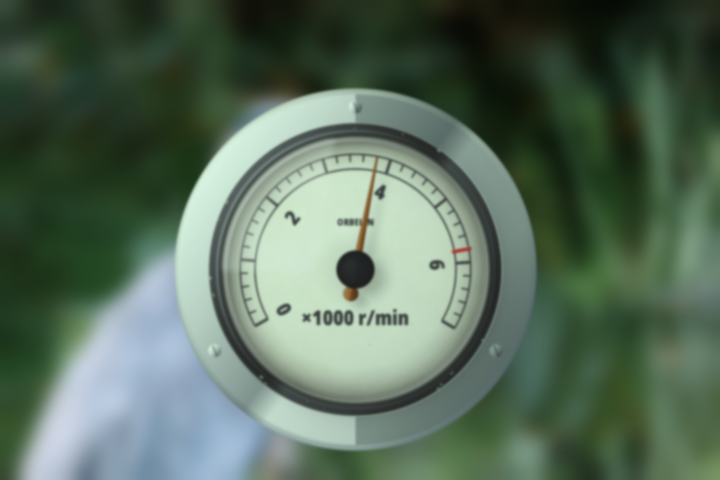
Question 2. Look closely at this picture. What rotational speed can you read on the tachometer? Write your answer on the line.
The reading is 3800 rpm
